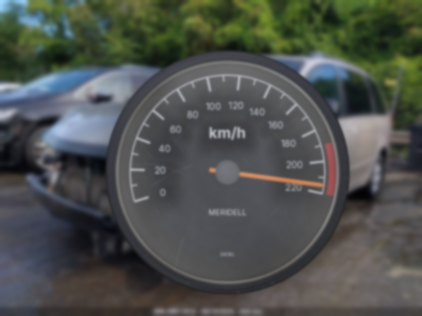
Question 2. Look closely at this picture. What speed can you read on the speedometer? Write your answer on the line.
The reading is 215 km/h
